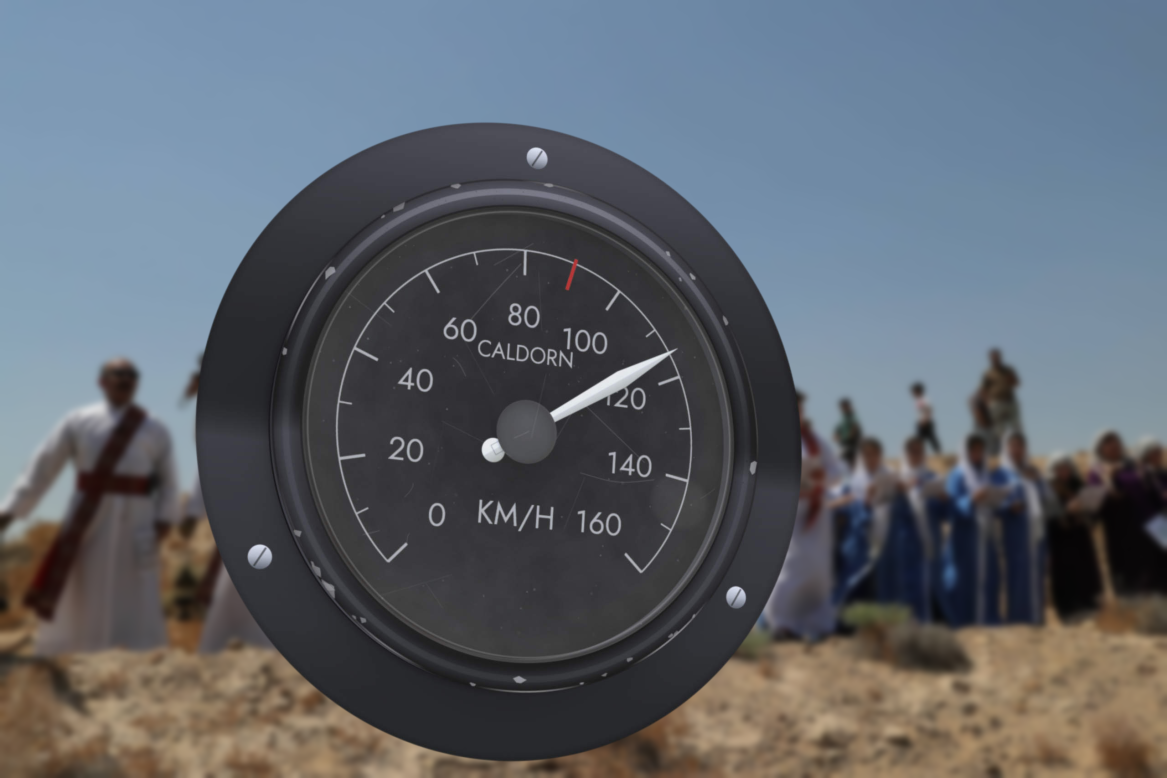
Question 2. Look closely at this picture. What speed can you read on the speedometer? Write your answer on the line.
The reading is 115 km/h
